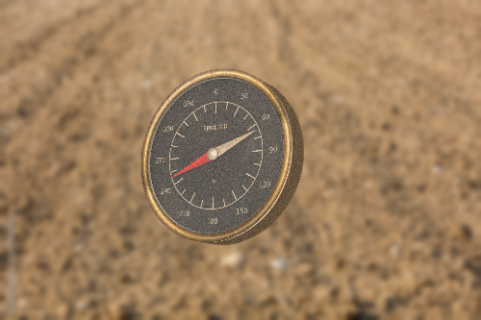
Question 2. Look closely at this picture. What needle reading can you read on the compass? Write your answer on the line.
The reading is 247.5 °
